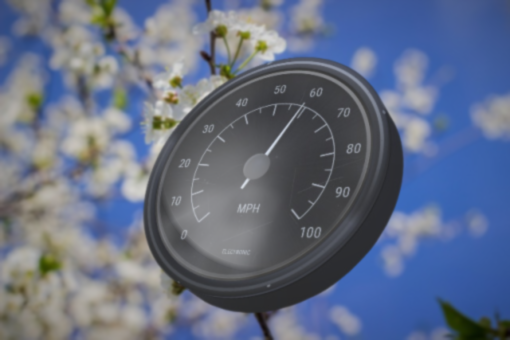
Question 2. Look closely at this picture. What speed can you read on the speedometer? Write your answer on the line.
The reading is 60 mph
